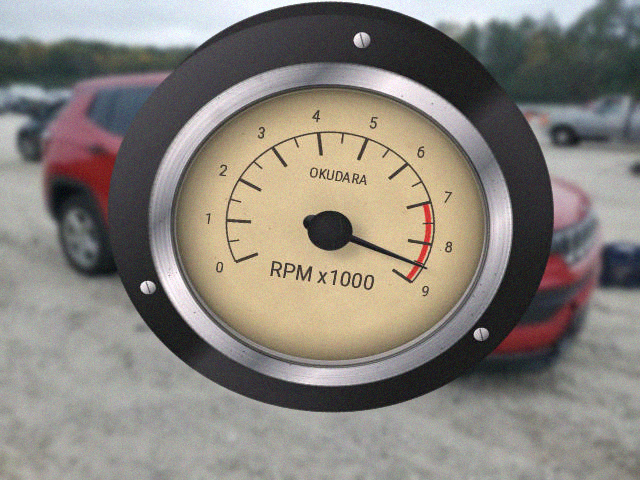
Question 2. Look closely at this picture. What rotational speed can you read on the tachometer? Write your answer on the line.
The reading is 8500 rpm
